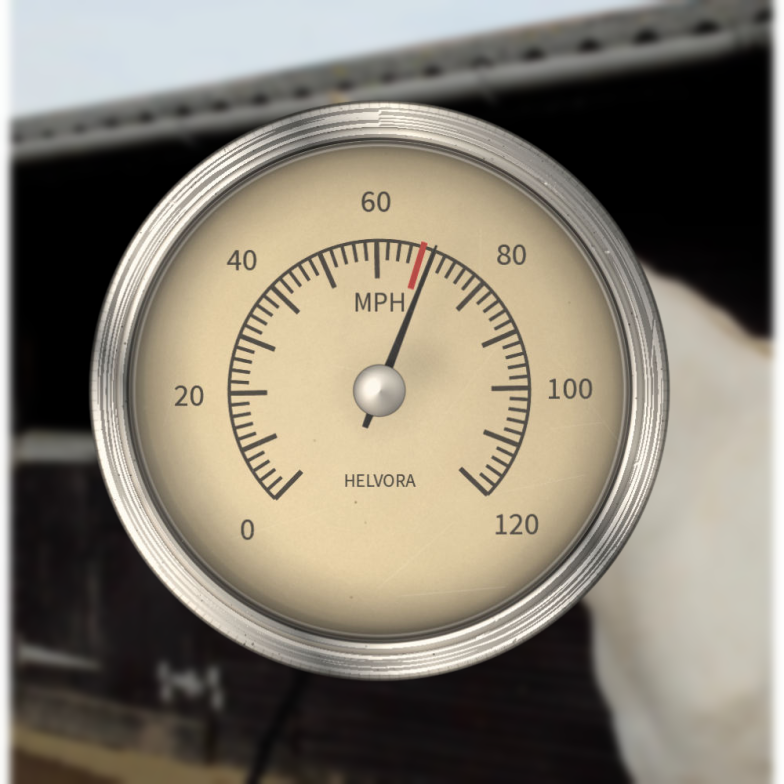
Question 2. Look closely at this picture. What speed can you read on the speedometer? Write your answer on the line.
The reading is 70 mph
